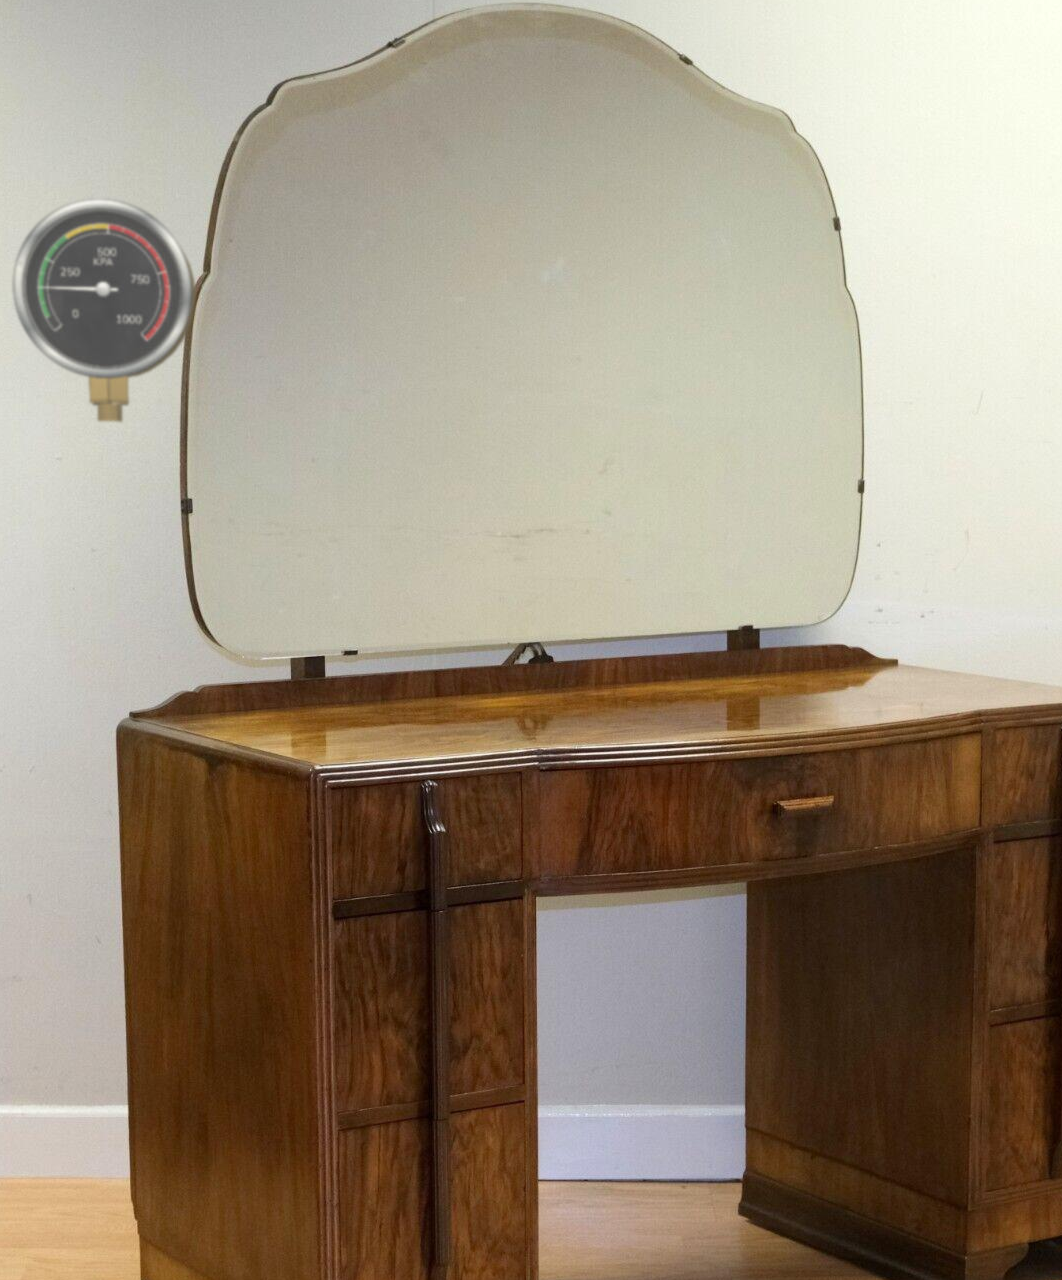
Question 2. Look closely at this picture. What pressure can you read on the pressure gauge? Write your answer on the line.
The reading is 150 kPa
